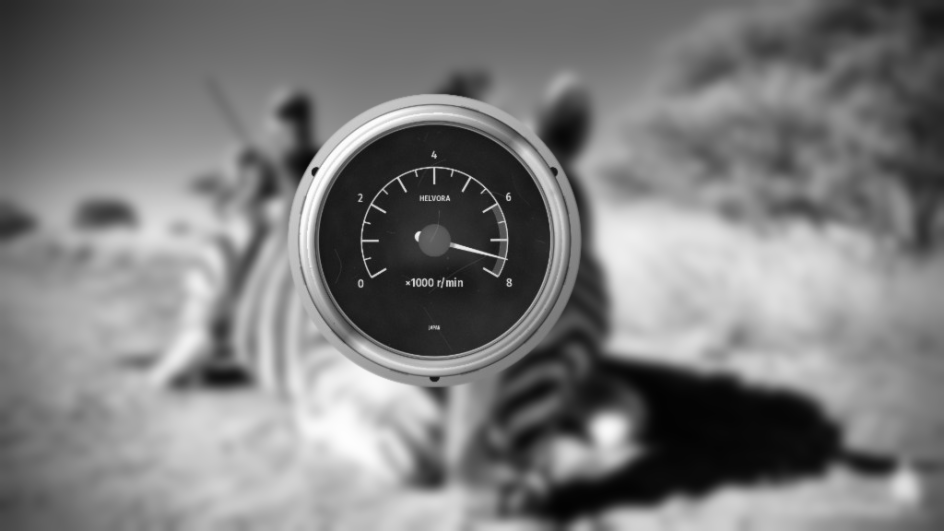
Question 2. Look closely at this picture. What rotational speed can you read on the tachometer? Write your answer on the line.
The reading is 7500 rpm
